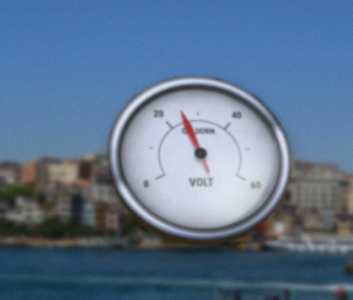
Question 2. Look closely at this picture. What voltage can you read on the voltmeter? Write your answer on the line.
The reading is 25 V
